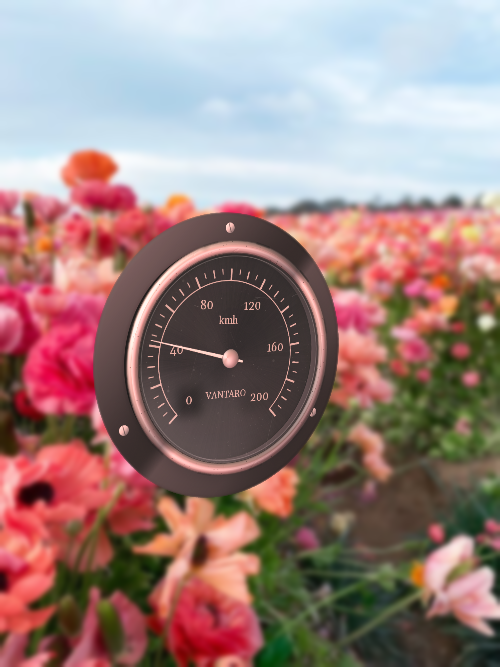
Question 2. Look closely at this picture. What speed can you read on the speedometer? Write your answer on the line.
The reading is 42.5 km/h
